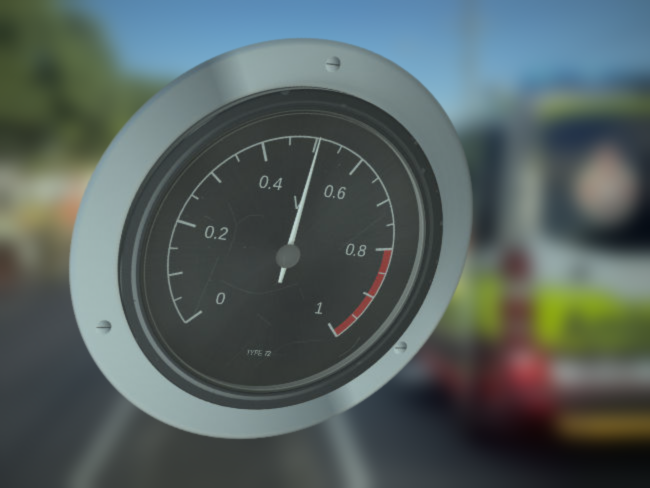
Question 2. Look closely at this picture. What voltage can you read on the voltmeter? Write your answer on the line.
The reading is 0.5 V
